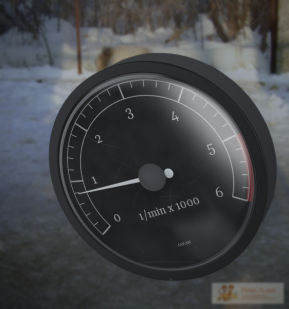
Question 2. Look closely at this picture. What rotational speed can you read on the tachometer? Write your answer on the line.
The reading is 800 rpm
